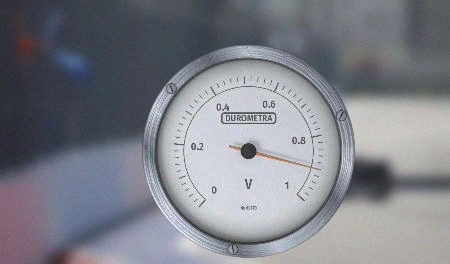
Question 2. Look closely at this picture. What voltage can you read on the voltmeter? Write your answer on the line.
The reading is 0.9 V
